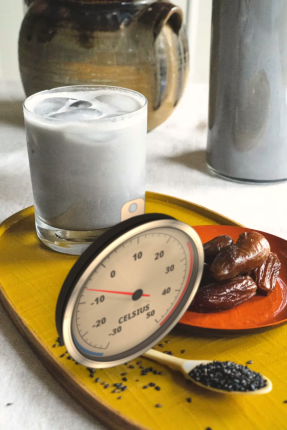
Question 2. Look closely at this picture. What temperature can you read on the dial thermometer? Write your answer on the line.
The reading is -6 °C
